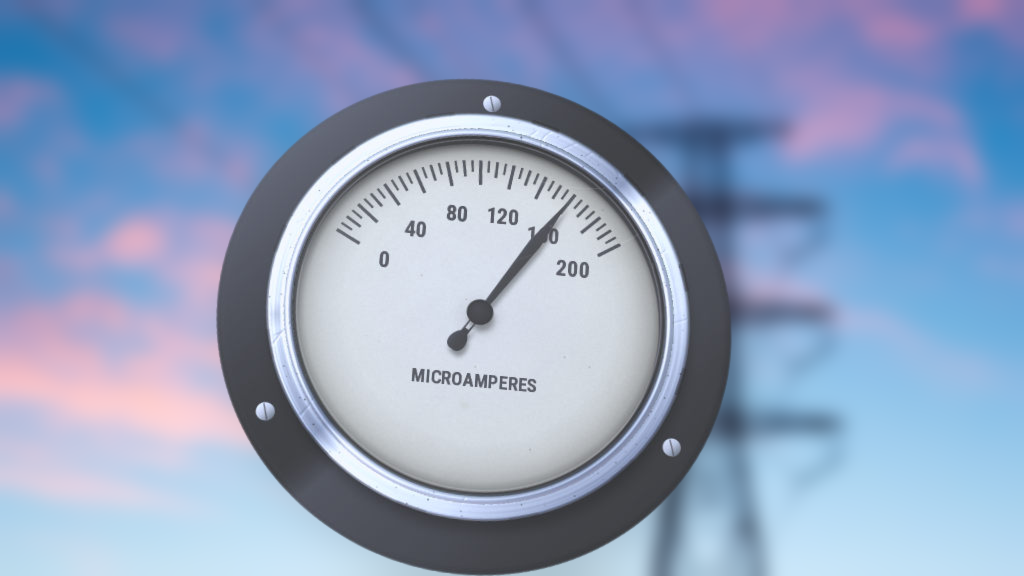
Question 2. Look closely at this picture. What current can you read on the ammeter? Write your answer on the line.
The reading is 160 µA
